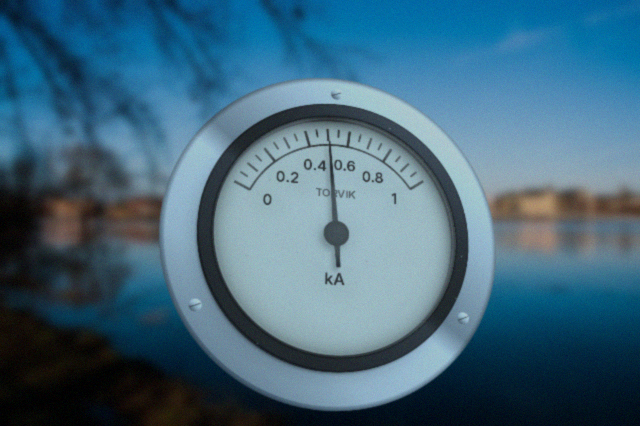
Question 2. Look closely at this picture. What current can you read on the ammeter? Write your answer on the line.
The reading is 0.5 kA
